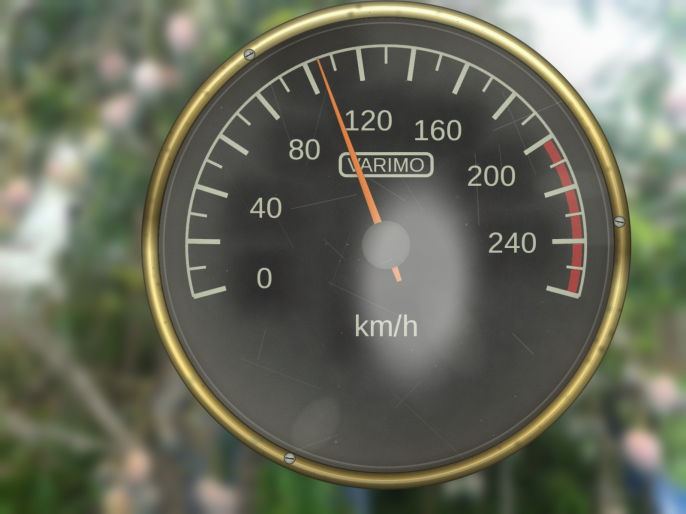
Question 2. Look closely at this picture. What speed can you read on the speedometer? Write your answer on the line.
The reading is 105 km/h
